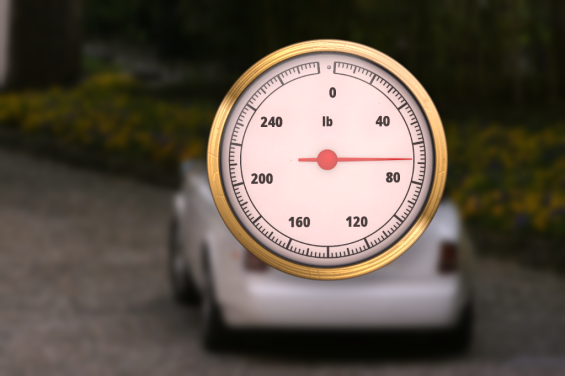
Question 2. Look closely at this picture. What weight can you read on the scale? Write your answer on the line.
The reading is 68 lb
